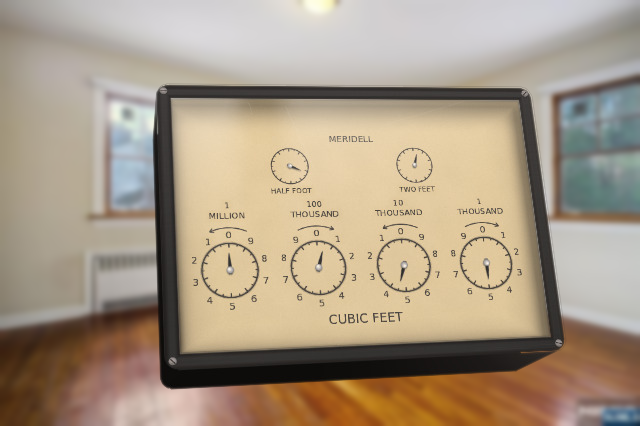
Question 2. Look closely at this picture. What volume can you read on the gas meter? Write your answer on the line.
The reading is 4500 ft³
